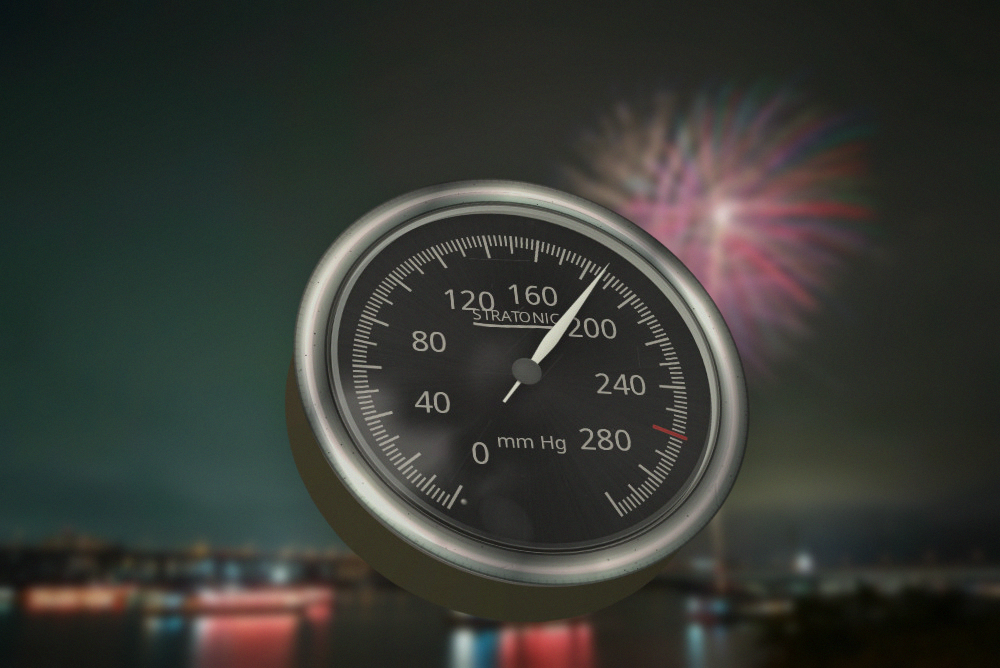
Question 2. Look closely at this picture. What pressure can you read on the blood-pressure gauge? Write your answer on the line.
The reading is 186 mmHg
